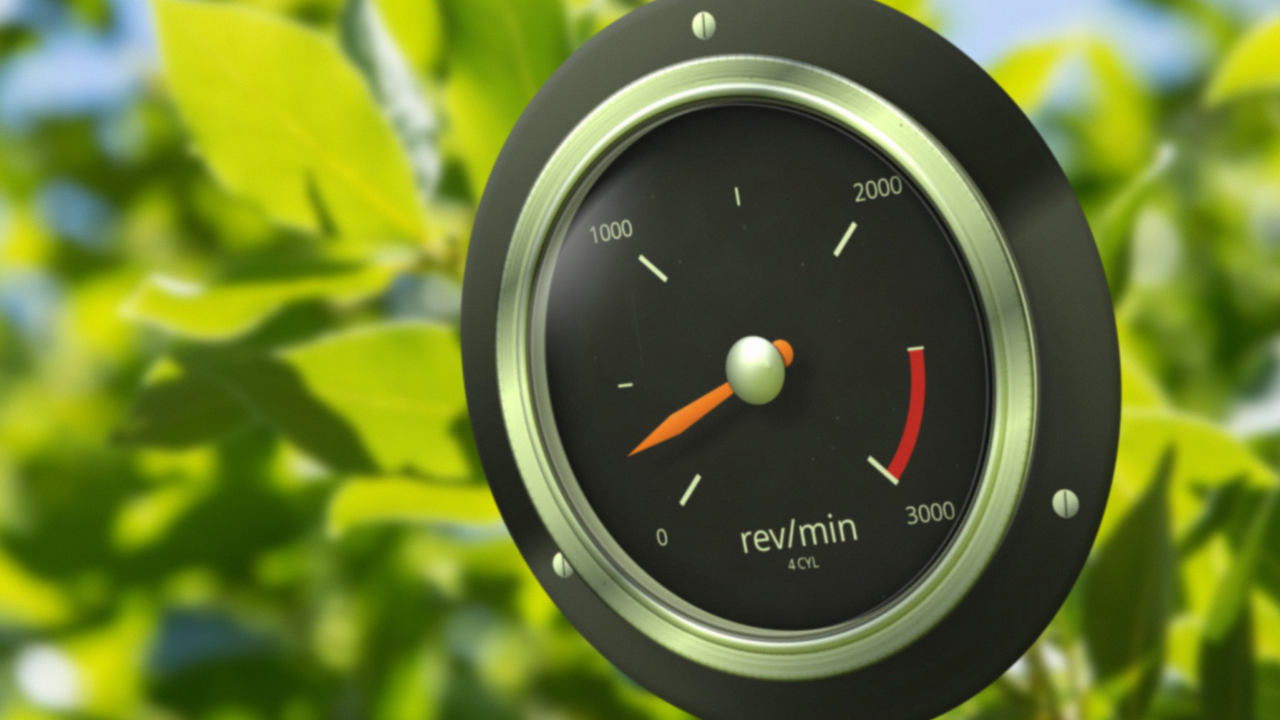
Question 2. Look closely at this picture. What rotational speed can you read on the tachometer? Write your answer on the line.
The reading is 250 rpm
